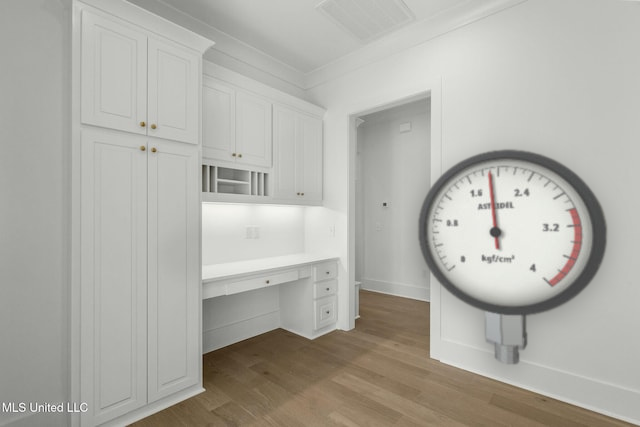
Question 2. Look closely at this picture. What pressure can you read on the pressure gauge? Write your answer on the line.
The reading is 1.9 kg/cm²
